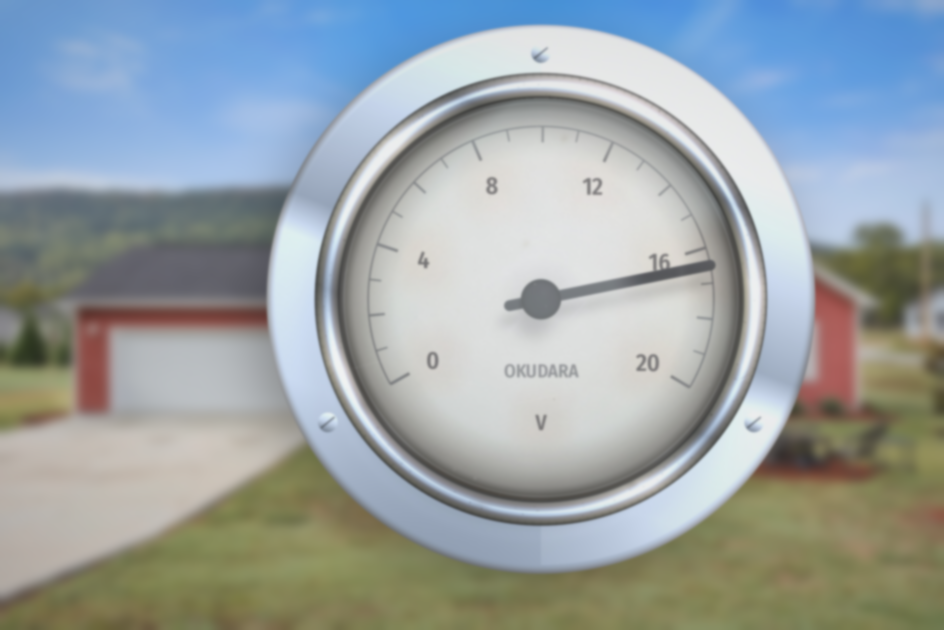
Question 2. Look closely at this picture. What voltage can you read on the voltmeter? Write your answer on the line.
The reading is 16.5 V
